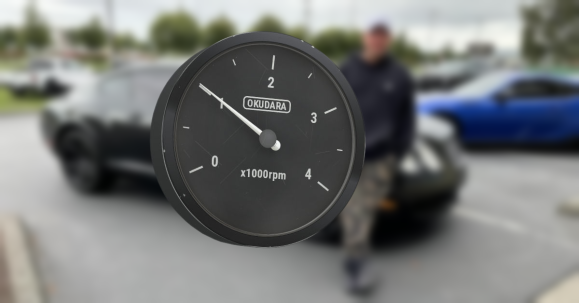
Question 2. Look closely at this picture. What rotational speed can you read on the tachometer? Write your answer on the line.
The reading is 1000 rpm
